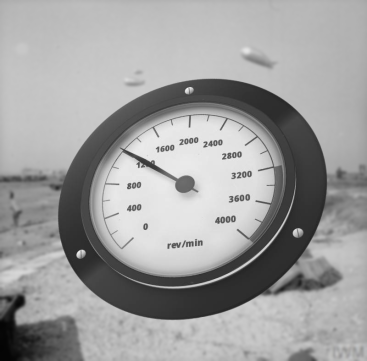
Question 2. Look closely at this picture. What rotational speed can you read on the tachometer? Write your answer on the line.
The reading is 1200 rpm
